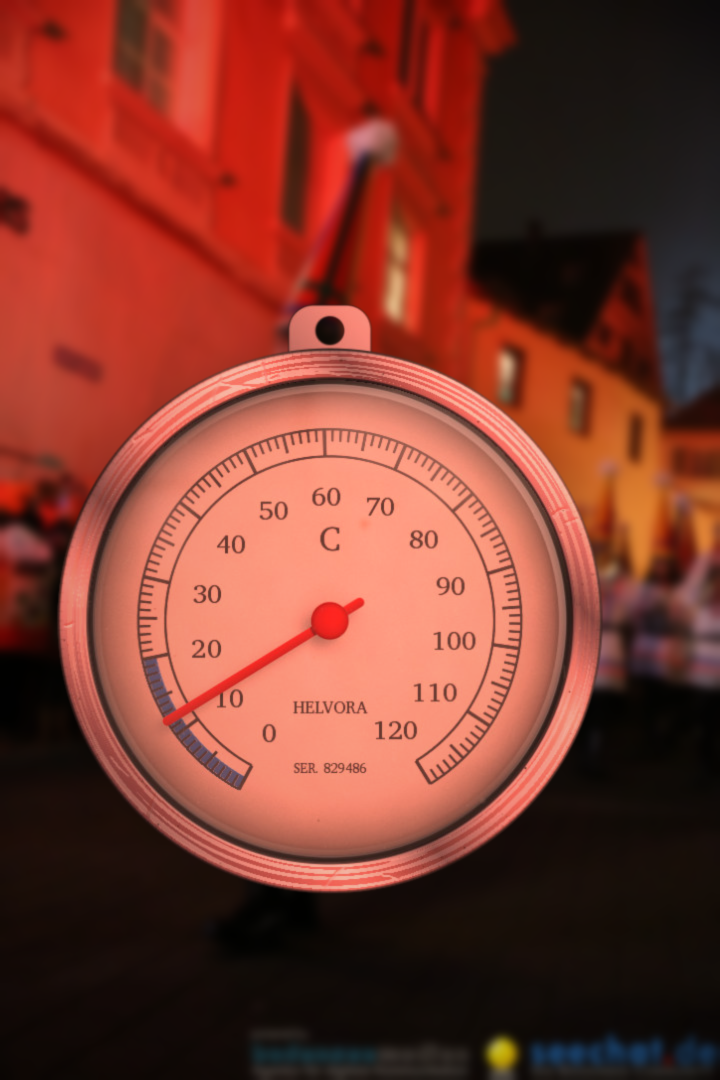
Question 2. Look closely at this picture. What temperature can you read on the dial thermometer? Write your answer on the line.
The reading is 12 °C
